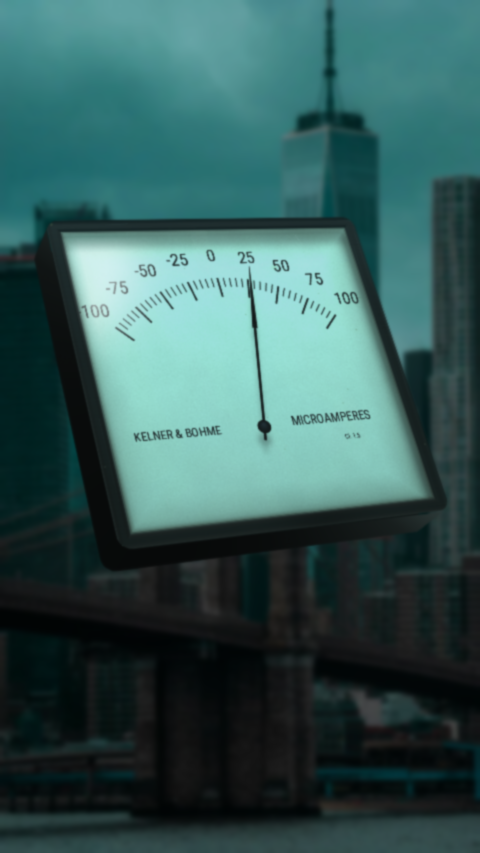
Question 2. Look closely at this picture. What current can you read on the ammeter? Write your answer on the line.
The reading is 25 µA
